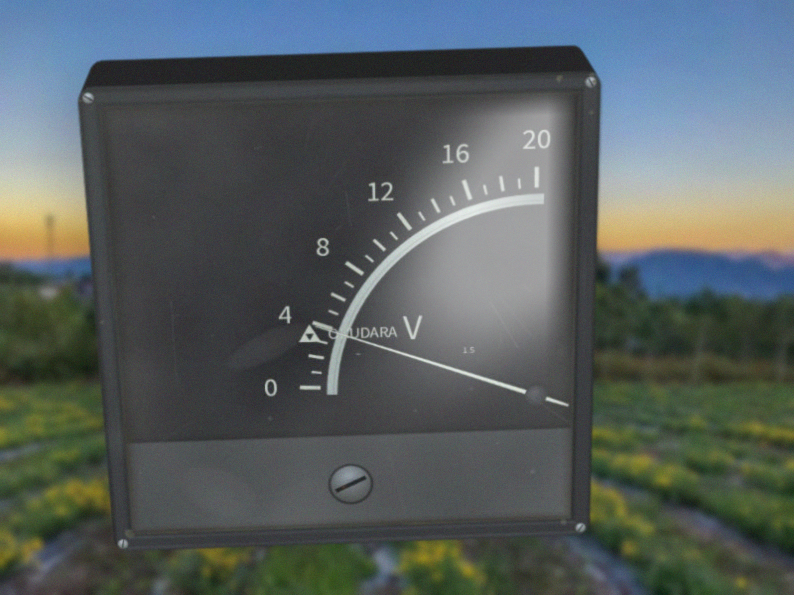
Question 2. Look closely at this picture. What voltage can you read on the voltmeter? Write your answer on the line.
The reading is 4 V
